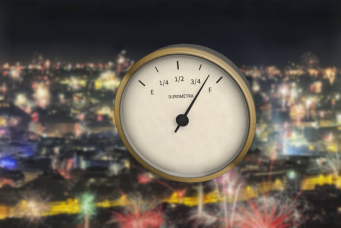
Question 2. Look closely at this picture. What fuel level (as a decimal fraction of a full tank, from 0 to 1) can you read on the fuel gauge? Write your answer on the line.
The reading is 0.875
